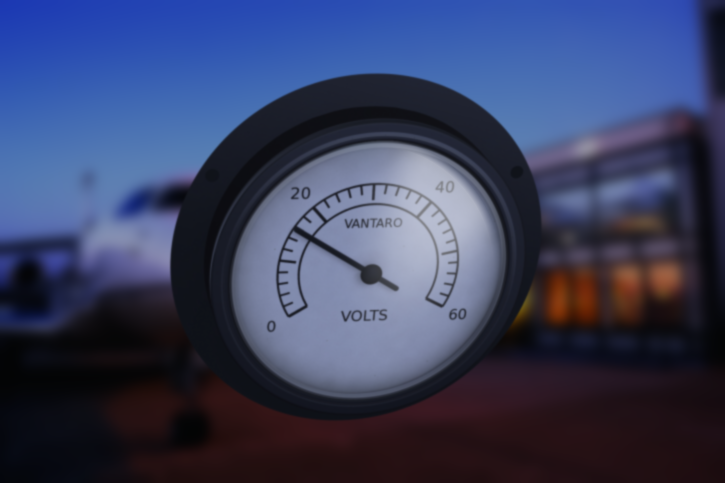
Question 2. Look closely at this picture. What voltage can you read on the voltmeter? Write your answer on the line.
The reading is 16 V
